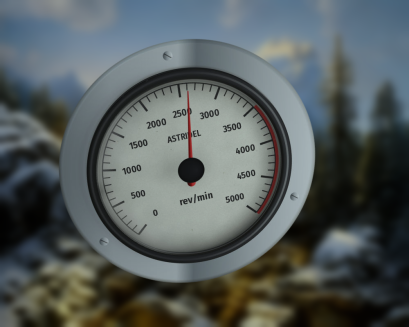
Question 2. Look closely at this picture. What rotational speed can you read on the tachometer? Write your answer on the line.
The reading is 2600 rpm
